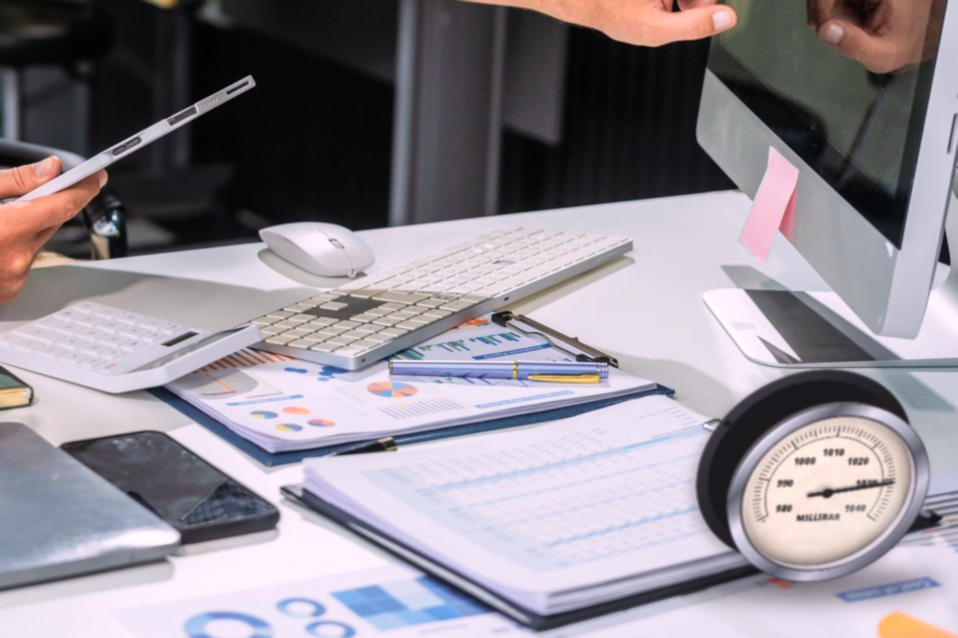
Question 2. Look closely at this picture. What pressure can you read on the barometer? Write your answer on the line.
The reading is 1030 mbar
